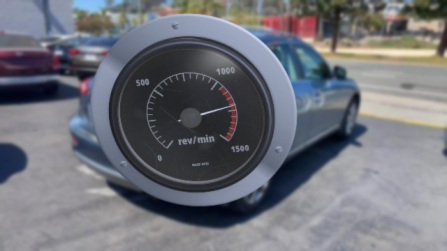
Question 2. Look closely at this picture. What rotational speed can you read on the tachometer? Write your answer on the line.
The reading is 1200 rpm
